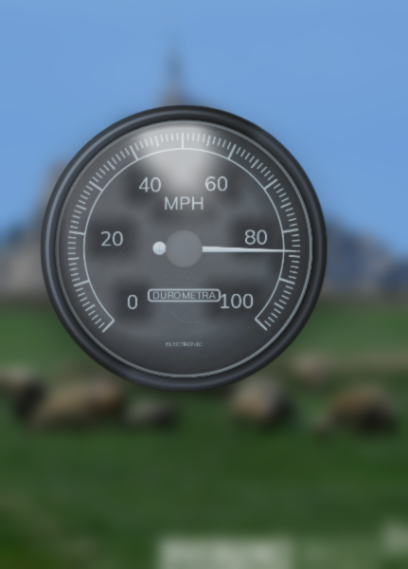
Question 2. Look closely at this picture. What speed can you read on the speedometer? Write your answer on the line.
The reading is 84 mph
